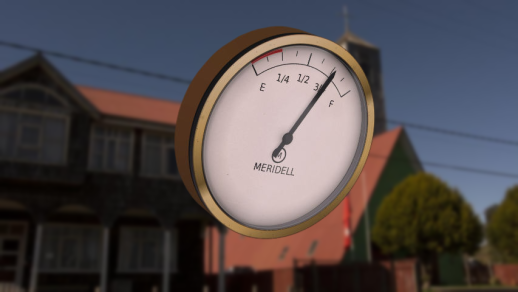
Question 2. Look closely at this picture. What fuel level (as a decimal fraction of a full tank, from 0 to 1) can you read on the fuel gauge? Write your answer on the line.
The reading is 0.75
